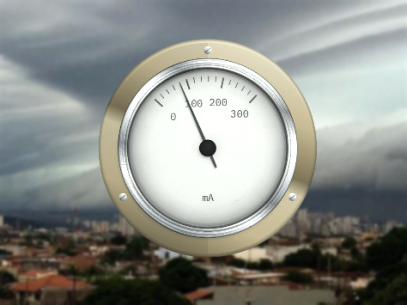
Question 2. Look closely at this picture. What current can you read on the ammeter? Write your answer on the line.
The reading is 80 mA
